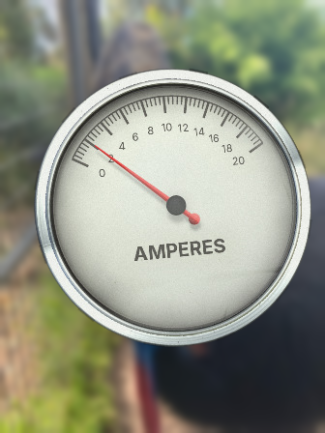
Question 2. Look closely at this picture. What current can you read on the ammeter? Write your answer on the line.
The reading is 2 A
